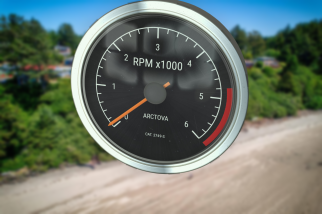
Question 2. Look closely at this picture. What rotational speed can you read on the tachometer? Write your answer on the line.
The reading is 100 rpm
